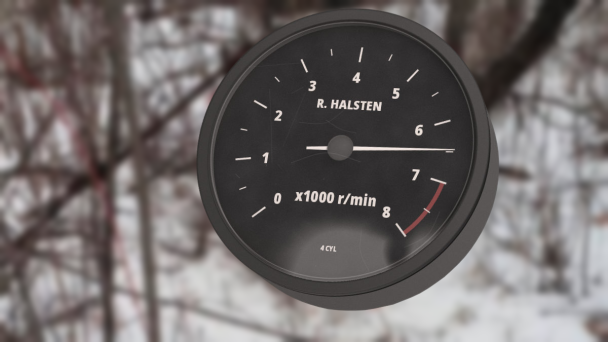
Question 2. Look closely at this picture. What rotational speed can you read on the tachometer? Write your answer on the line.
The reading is 6500 rpm
